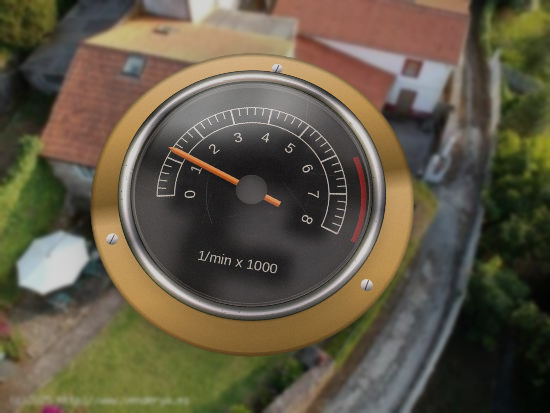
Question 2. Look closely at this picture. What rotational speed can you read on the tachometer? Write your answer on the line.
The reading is 1200 rpm
